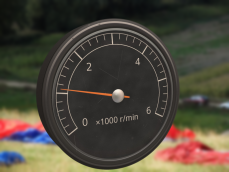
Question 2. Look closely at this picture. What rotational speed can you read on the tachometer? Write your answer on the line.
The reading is 1100 rpm
